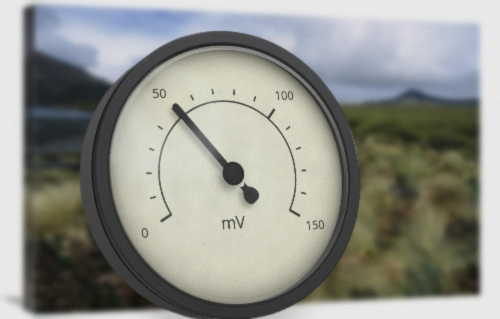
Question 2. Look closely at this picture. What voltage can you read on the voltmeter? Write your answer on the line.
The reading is 50 mV
